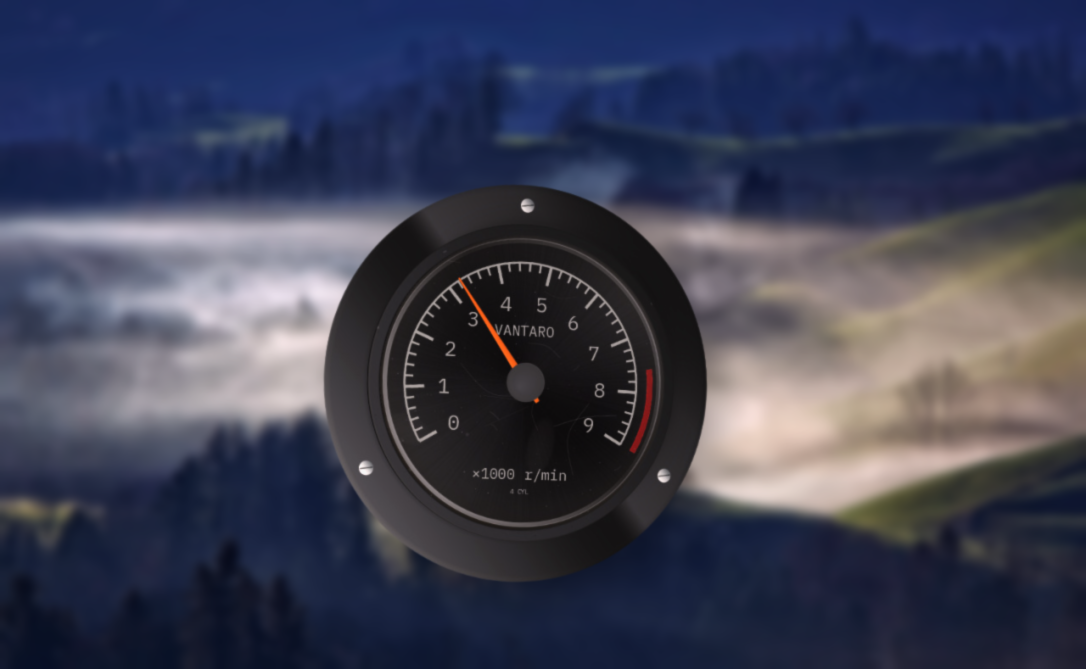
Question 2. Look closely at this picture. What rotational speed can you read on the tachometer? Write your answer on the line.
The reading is 3200 rpm
